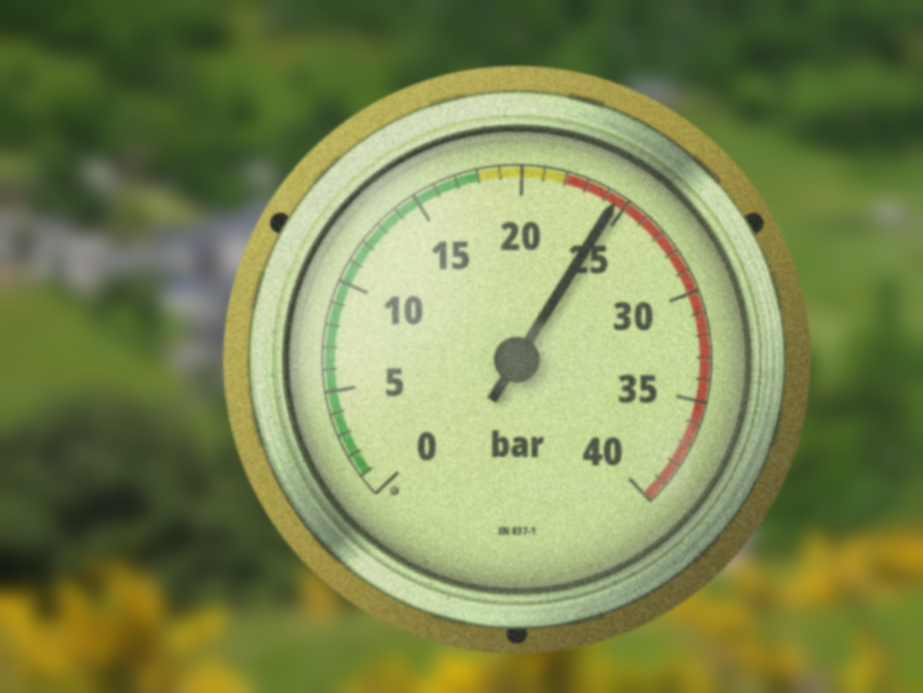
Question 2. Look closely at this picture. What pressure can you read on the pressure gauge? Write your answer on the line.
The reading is 24.5 bar
